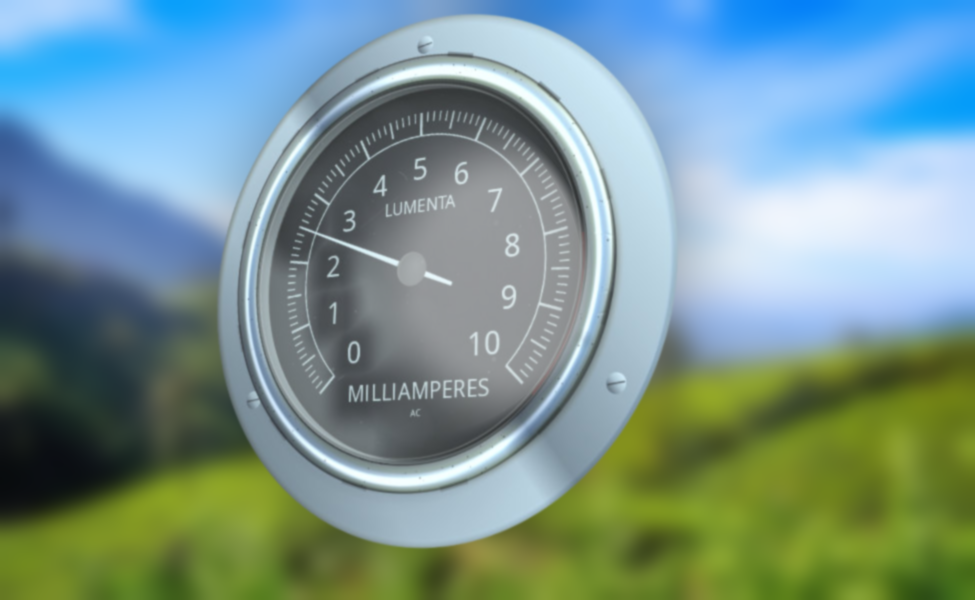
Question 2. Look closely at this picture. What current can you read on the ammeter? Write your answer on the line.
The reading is 2.5 mA
